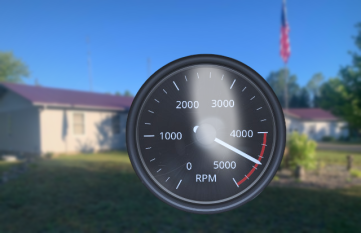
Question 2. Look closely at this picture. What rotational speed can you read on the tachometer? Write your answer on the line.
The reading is 4500 rpm
